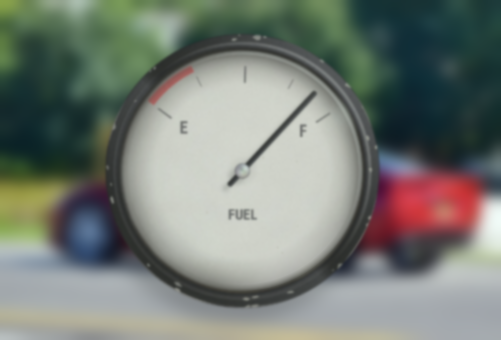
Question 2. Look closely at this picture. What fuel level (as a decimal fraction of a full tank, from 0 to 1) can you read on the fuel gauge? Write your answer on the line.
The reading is 0.875
